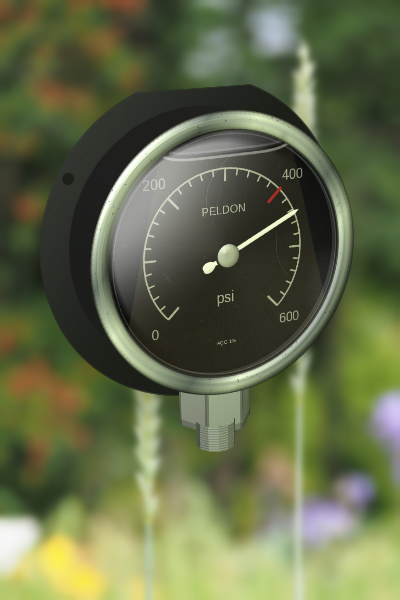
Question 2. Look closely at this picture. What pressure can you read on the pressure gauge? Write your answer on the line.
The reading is 440 psi
